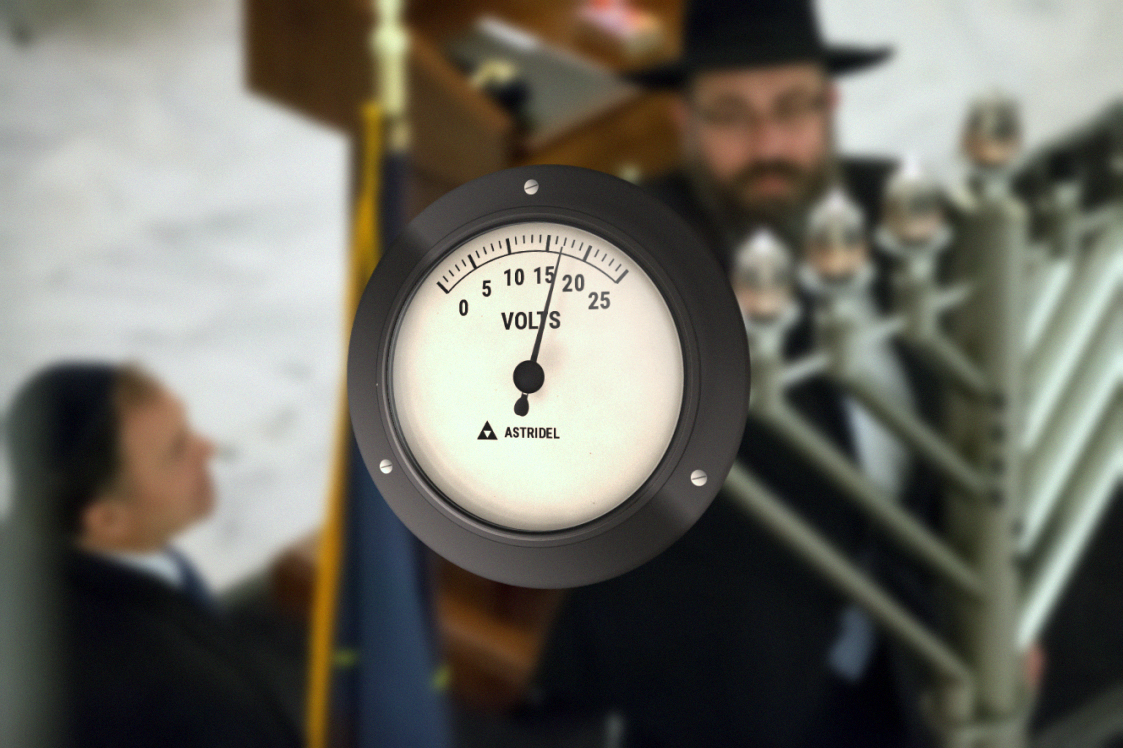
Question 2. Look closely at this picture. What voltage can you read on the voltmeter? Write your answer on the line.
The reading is 17 V
